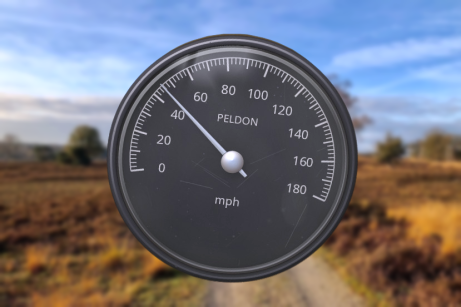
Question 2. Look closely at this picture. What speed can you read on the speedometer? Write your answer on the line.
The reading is 46 mph
